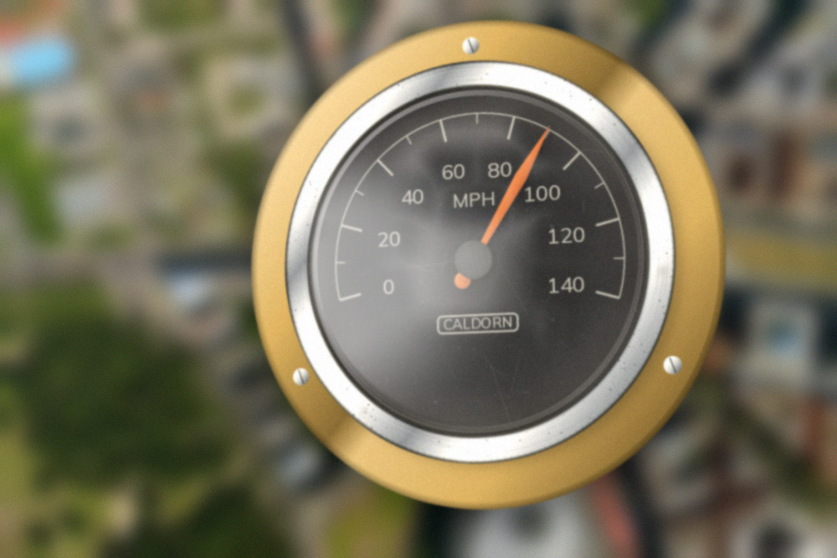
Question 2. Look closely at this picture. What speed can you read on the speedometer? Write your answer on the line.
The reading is 90 mph
